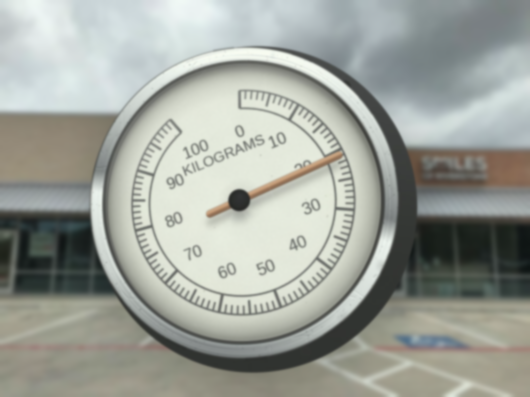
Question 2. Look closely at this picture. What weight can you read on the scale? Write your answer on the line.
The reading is 21 kg
